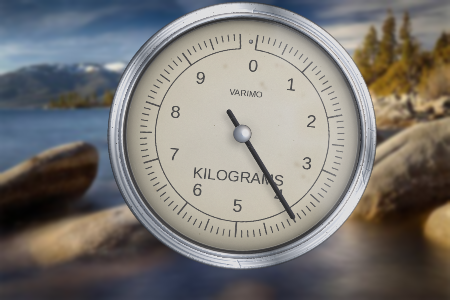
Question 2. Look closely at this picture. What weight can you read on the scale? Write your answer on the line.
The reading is 4 kg
